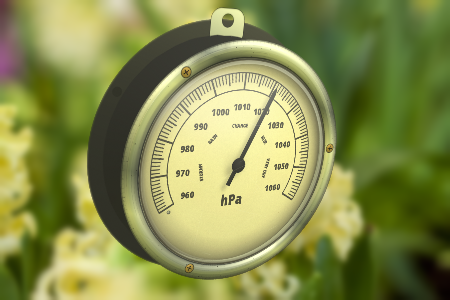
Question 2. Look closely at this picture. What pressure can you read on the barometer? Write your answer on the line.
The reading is 1020 hPa
